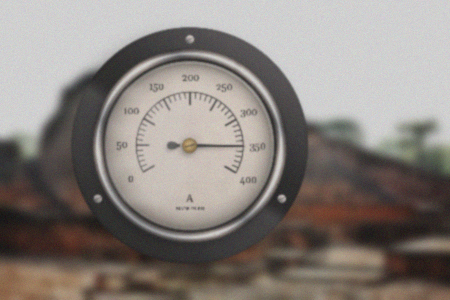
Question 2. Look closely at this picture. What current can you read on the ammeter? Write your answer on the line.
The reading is 350 A
